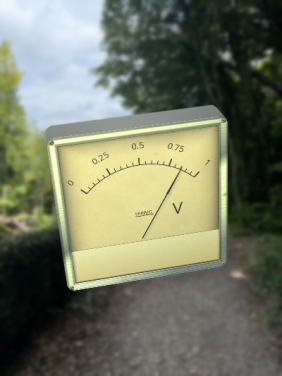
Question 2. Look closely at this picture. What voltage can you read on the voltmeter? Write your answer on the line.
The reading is 0.85 V
